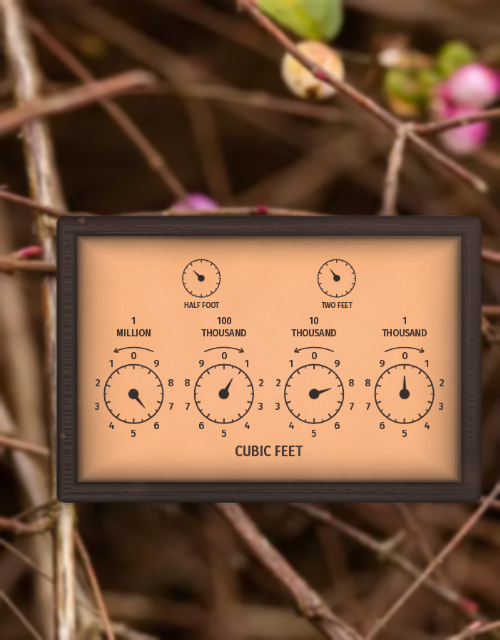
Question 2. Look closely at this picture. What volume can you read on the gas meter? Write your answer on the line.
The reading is 608000 ft³
